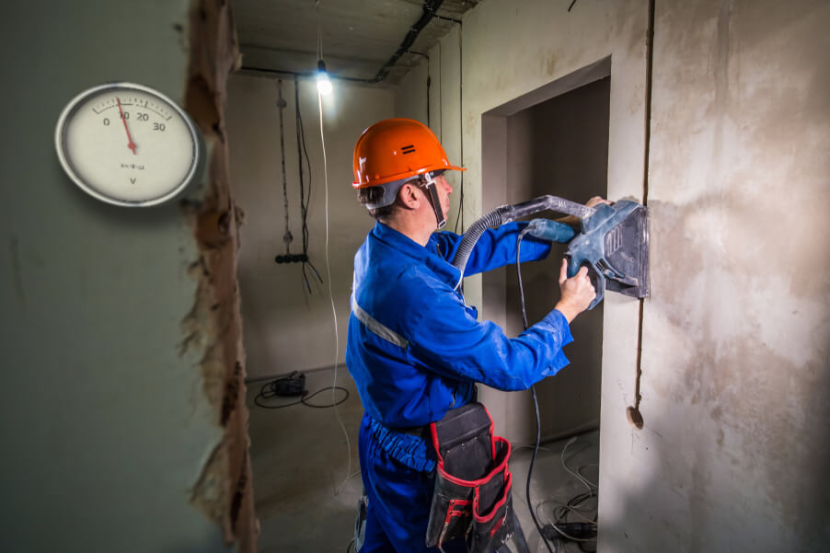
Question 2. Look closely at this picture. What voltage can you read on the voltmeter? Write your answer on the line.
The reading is 10 V
